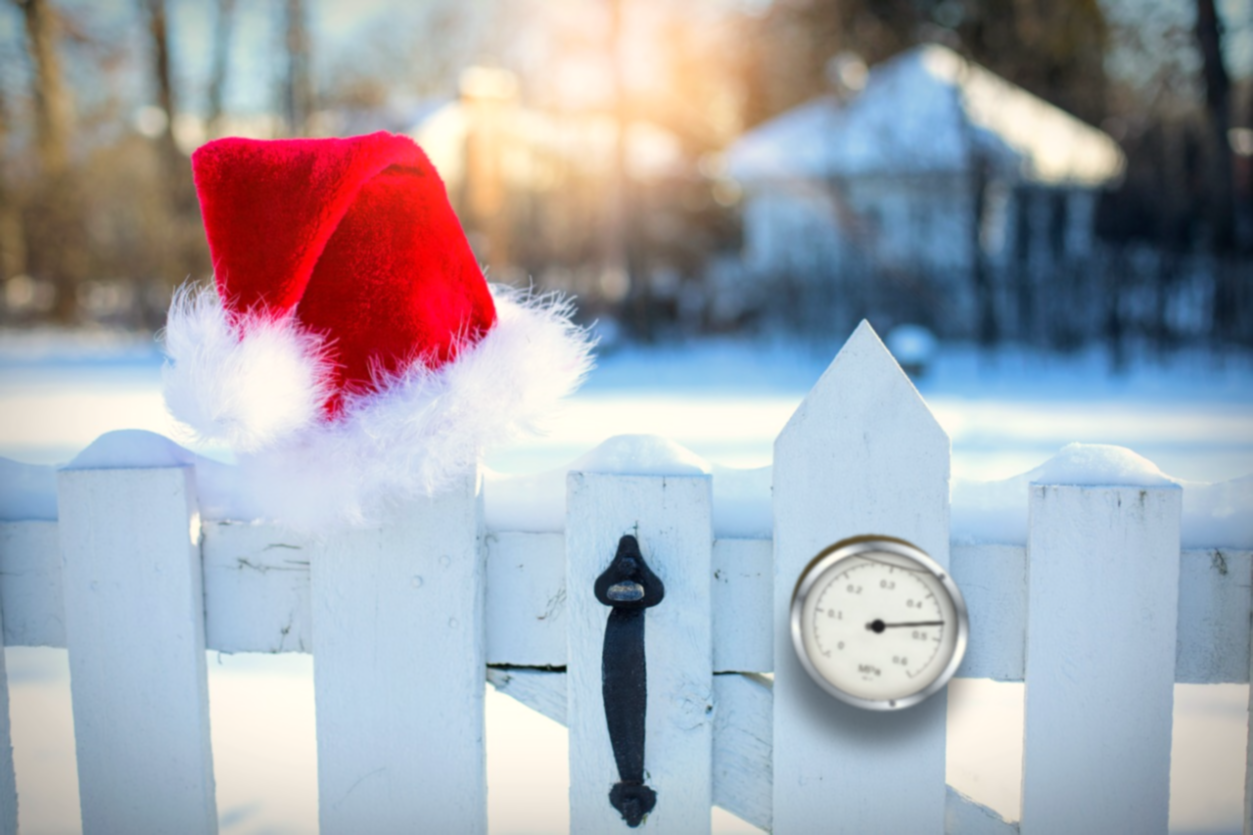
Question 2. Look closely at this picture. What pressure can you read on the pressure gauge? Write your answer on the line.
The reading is 0.46 MPa
